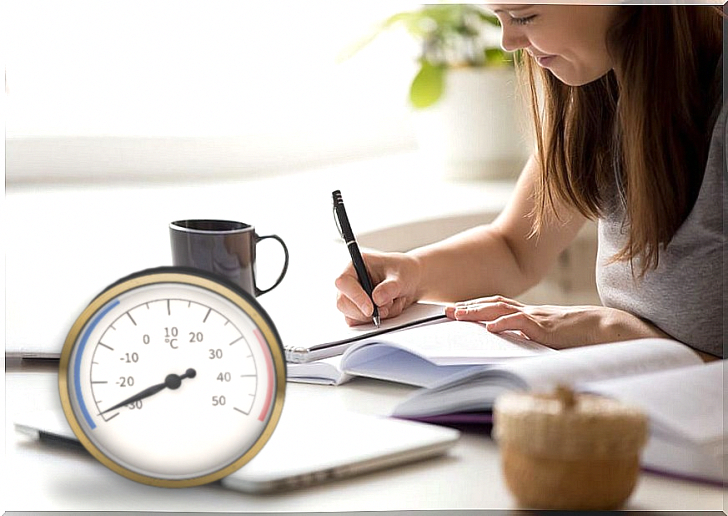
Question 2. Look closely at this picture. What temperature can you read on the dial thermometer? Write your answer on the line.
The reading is -27.5 °C
